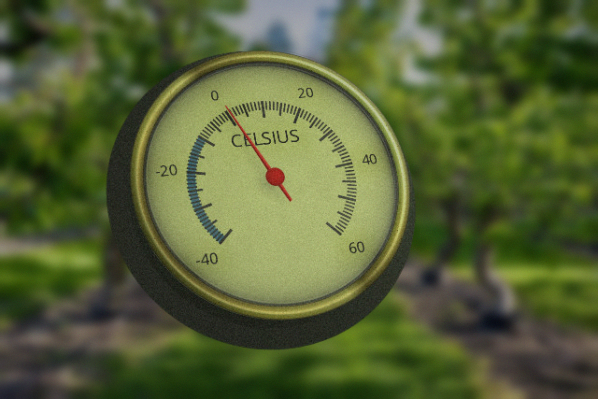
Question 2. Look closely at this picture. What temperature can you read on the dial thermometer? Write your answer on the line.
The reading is 0 °C
